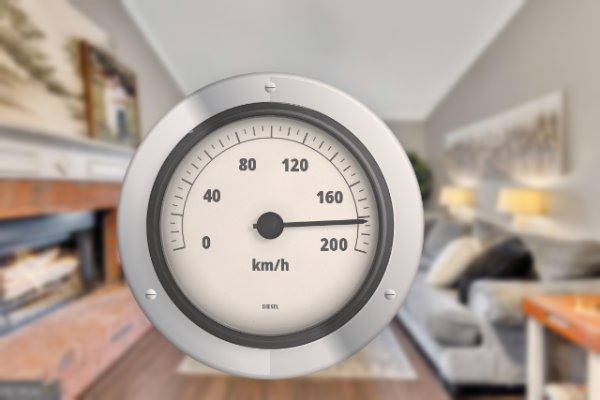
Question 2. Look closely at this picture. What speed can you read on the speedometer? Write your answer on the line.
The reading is 182.5 km/h
